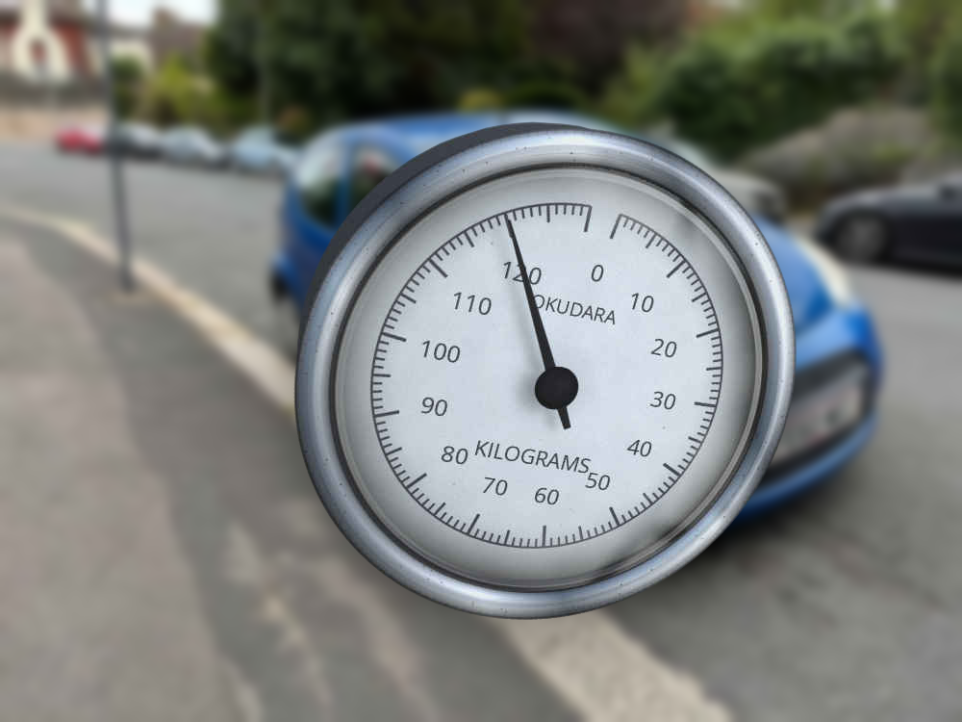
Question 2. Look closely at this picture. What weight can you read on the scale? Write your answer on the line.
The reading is 120 kg
